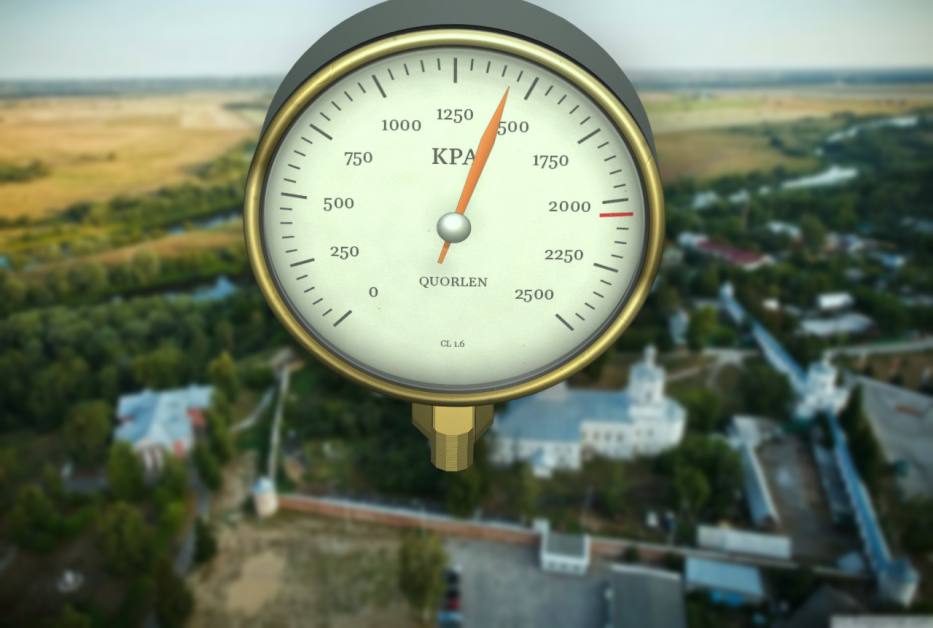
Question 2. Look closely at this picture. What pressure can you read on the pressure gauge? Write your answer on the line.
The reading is 1425 kPa
